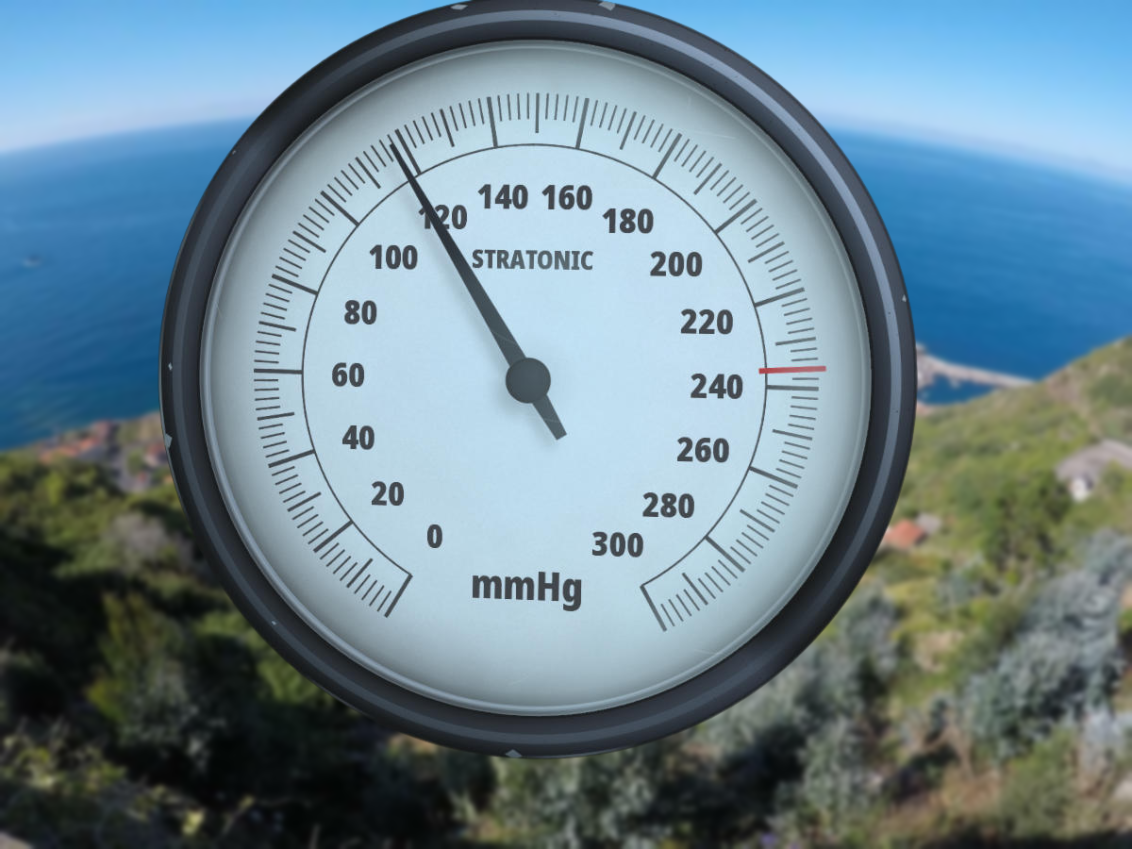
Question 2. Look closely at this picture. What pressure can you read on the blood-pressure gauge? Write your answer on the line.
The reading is 118 mmHg
